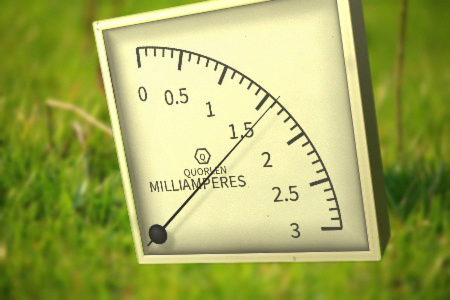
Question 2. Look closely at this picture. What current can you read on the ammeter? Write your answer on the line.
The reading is 1.6 mA
